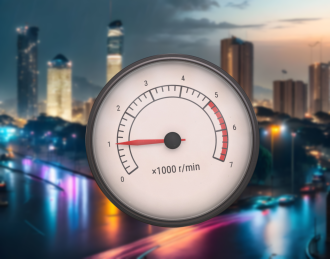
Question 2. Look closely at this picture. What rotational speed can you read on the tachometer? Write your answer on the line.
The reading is 1000 rpm
